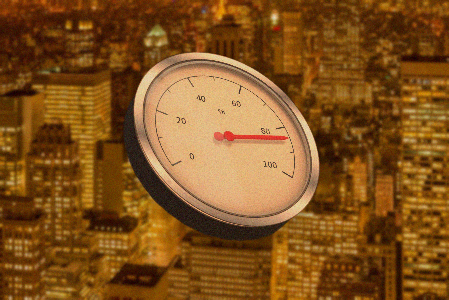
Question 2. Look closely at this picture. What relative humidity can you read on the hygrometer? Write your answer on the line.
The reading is 85 %
